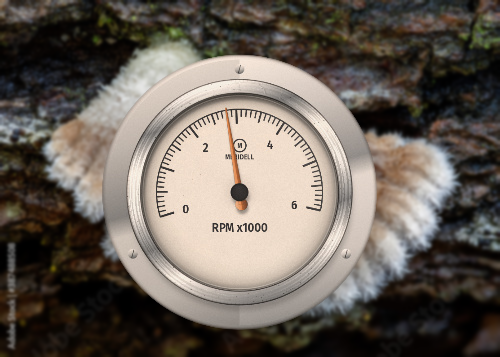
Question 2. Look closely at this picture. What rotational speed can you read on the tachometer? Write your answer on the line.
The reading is 2800 rpm
